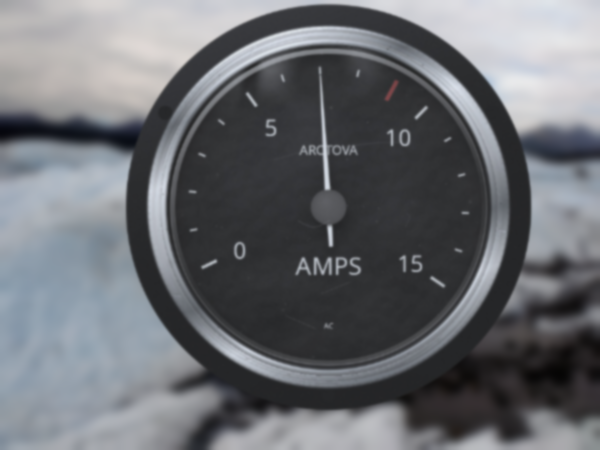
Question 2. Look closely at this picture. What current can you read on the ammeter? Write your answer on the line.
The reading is 7 A
